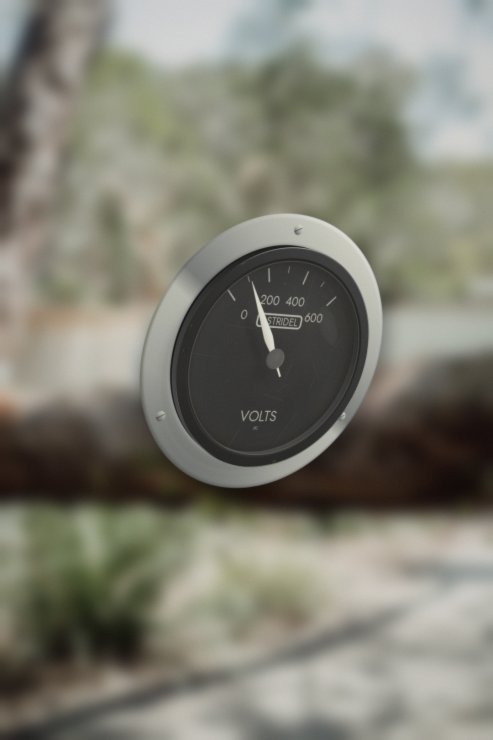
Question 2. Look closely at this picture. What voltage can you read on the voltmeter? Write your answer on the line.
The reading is 100 V
